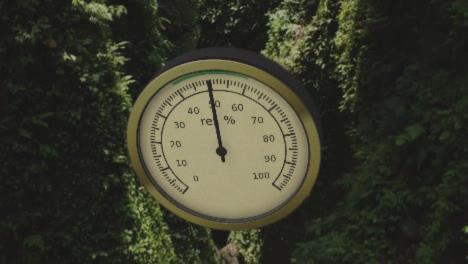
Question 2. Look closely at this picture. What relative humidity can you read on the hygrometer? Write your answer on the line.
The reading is 50 %
